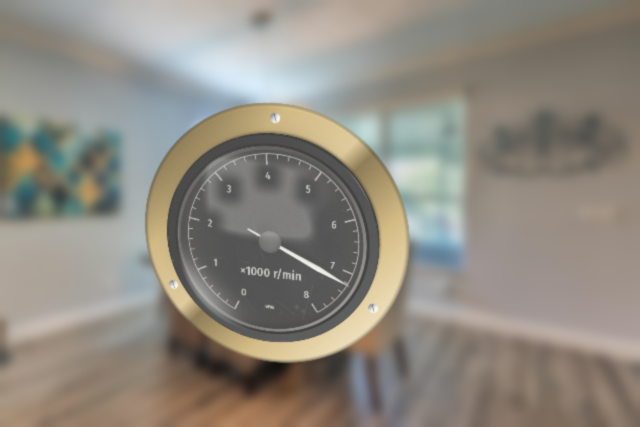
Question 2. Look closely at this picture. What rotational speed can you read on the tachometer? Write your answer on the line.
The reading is 7200 rpm
